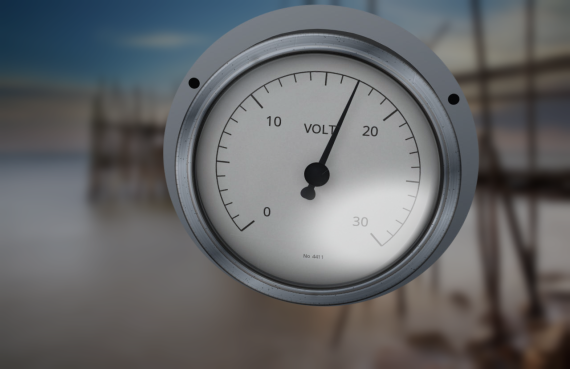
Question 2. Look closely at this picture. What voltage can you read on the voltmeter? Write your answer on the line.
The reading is 17 V
